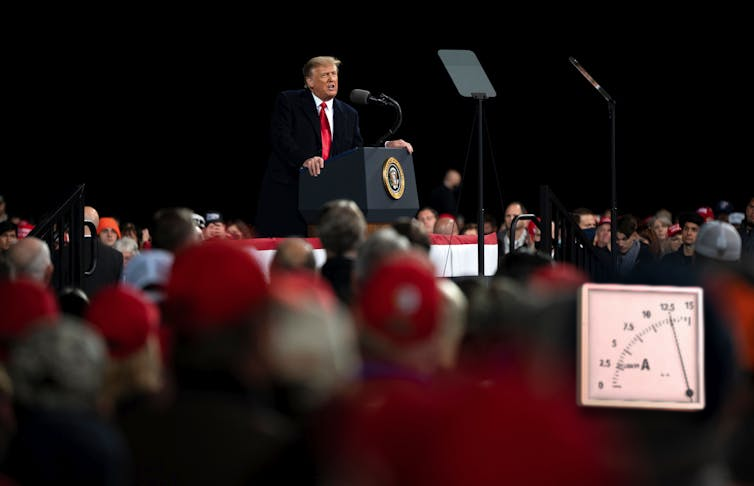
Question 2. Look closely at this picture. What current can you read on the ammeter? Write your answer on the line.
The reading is 12.5 A
